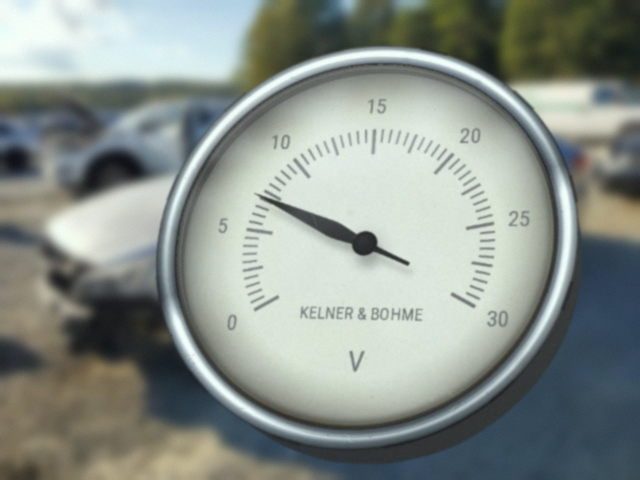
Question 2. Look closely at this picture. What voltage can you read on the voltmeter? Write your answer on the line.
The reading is 7 V
